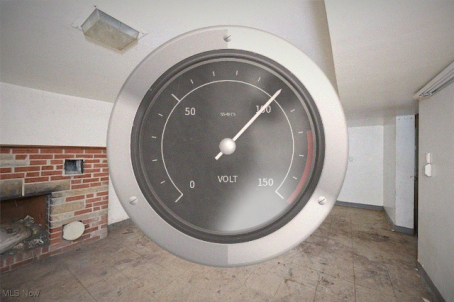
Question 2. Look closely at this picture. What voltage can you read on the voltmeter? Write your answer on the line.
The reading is 100 V
